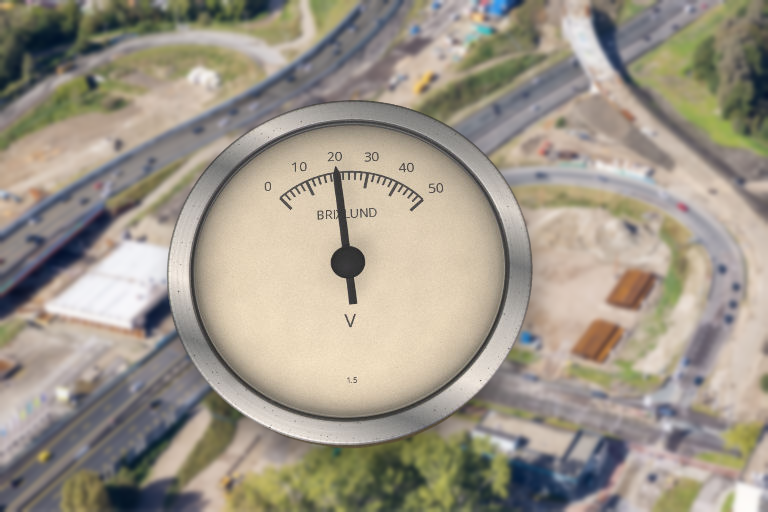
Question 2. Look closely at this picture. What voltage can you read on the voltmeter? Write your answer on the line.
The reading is 20 V
